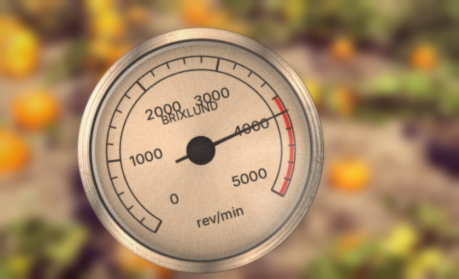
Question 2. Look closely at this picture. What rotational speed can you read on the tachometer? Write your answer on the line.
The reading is 4000 rpm
